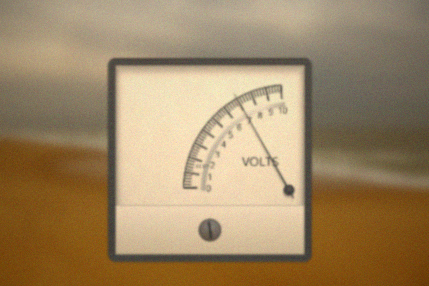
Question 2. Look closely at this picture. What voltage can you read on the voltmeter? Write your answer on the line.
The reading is 7 V
